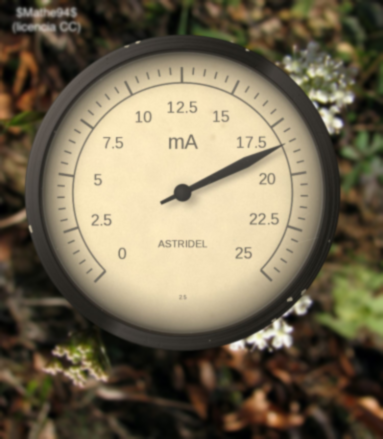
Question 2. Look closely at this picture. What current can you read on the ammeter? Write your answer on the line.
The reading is 18.5 mA
